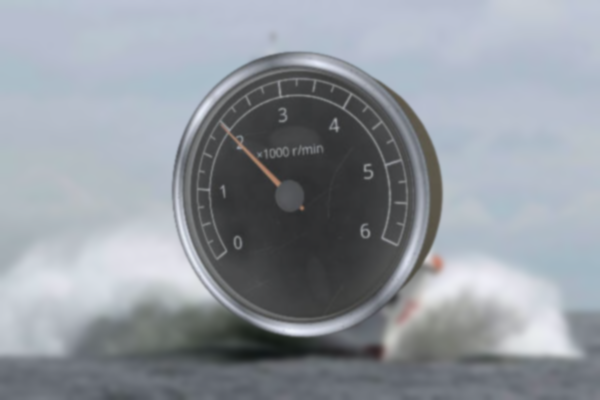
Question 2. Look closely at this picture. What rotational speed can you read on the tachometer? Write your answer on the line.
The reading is 2000 rpm
